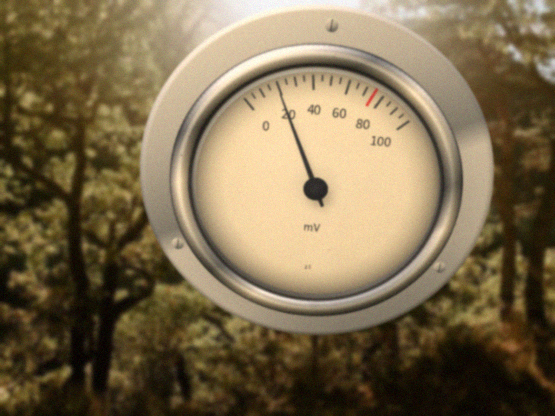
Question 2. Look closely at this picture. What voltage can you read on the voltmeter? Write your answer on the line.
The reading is 20 mV
